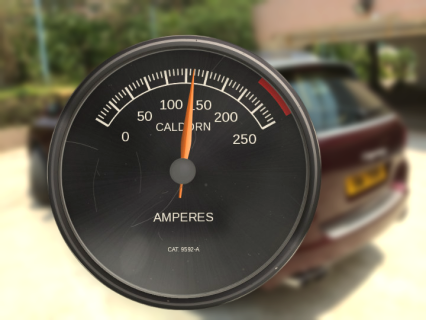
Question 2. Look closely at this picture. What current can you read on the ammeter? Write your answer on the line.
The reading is 135 A
